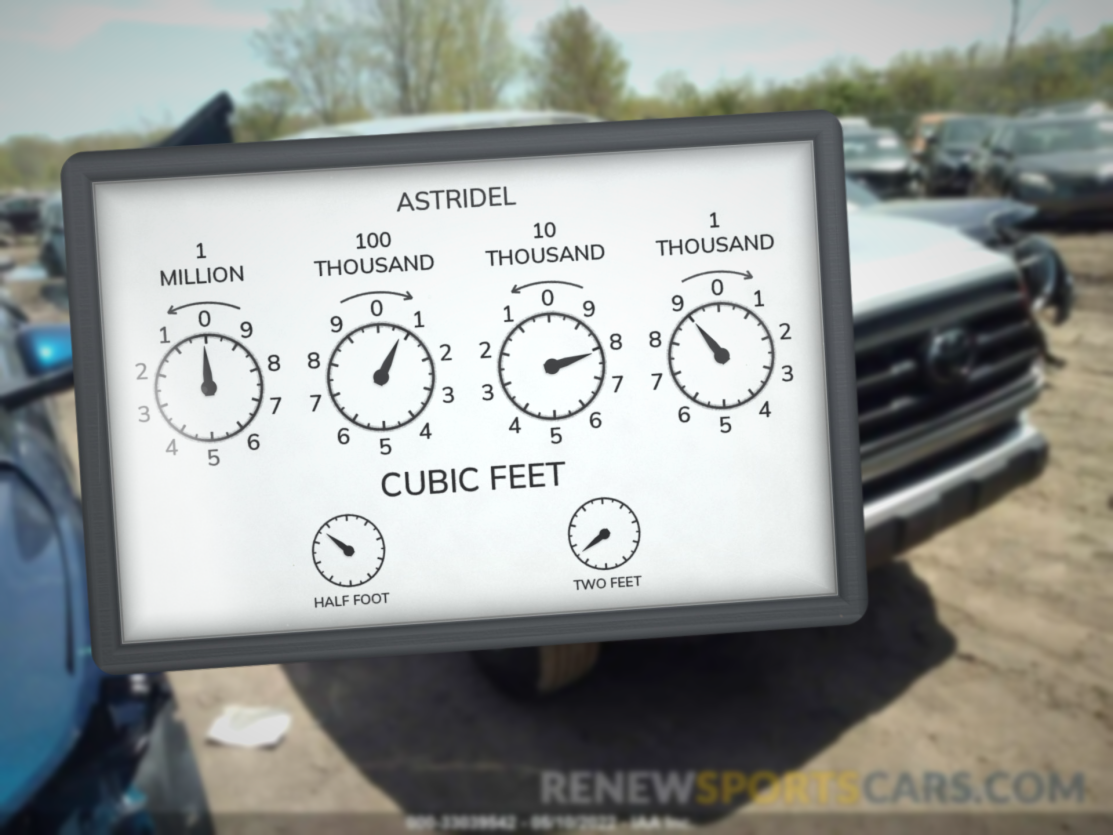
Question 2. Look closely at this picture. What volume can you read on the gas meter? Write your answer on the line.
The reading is 7900 ft³
